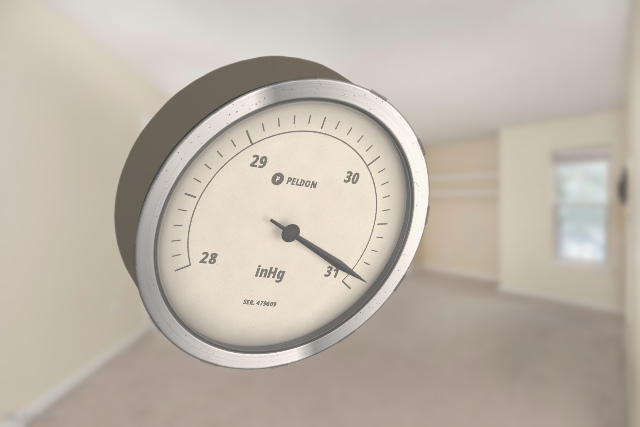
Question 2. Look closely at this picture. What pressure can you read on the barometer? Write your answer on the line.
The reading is 30.9 inHg
